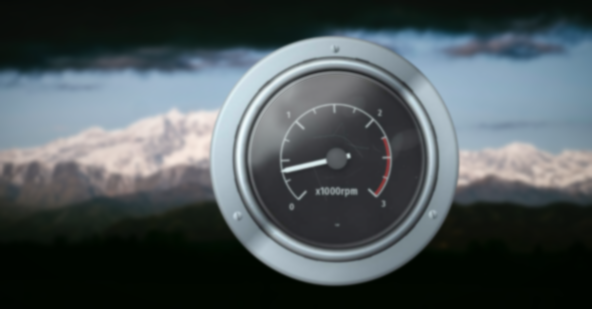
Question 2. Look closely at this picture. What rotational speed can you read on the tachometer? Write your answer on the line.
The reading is 375 rpm
